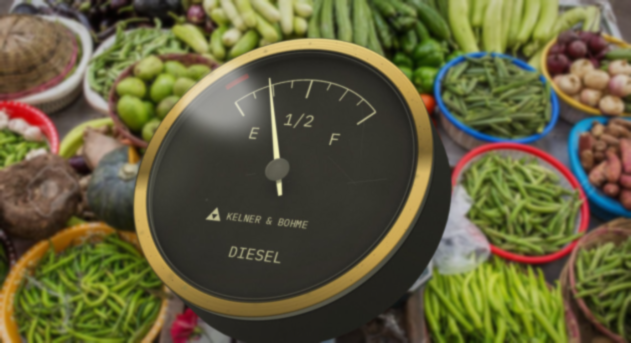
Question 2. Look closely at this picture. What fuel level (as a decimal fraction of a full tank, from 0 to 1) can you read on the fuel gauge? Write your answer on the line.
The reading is 0.25
